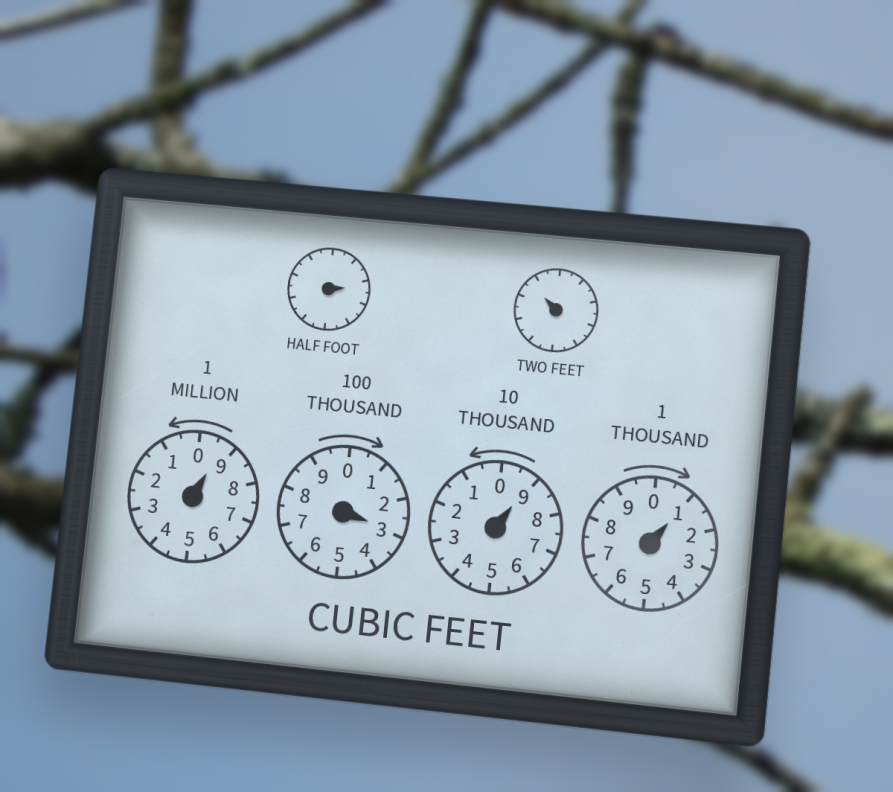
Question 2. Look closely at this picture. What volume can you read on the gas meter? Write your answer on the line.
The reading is 929100 ft³
